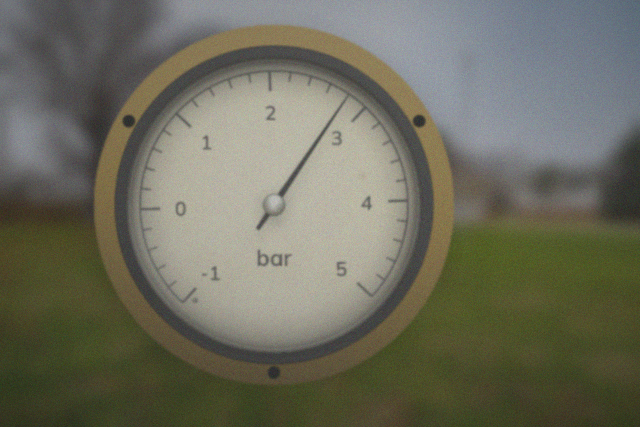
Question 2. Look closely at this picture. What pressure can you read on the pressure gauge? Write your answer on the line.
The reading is 2.8 bar
